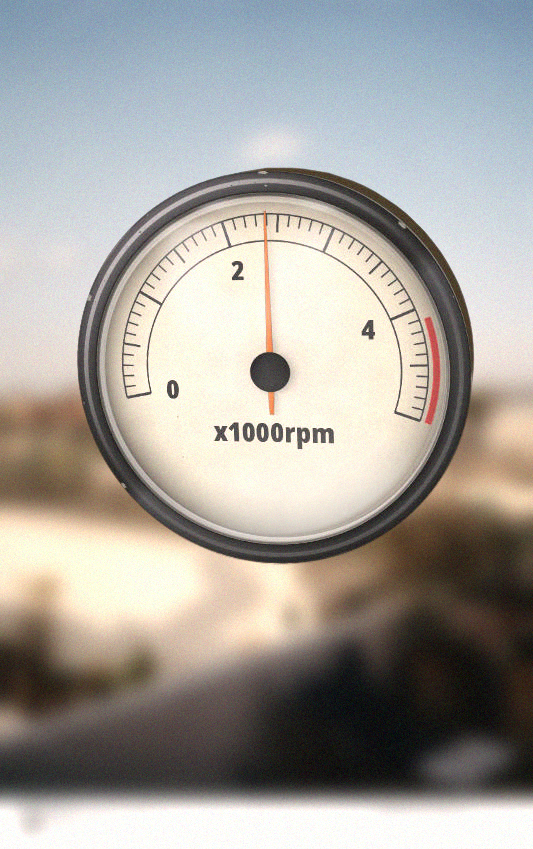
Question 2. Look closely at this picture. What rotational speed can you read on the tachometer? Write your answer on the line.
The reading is 2400 rpm
